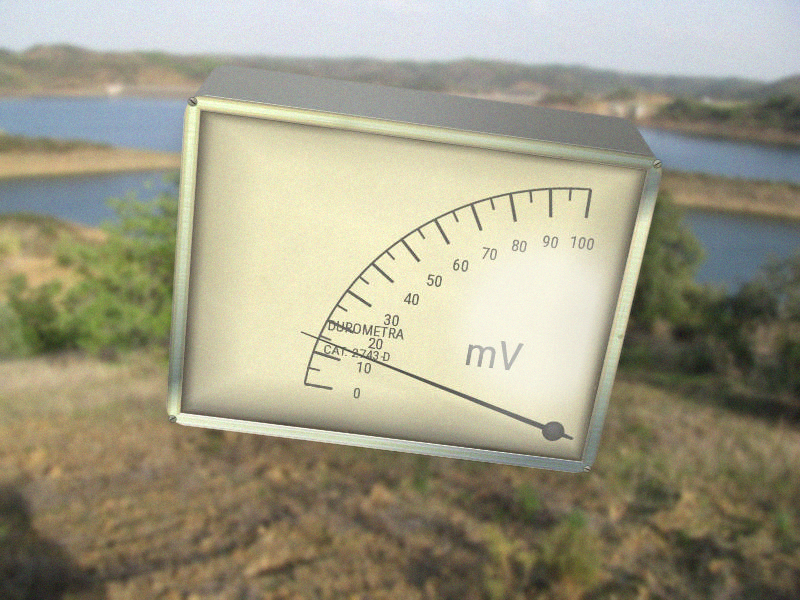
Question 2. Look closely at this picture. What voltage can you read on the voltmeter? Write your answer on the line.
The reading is 15 mV
